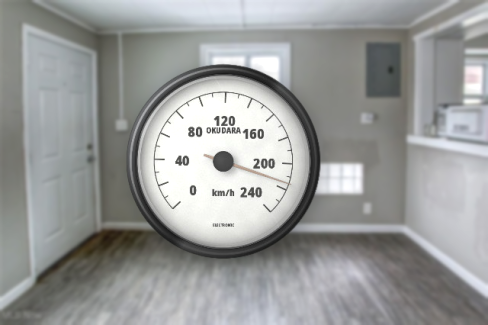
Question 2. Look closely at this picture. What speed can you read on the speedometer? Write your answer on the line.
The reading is 215 km/h
